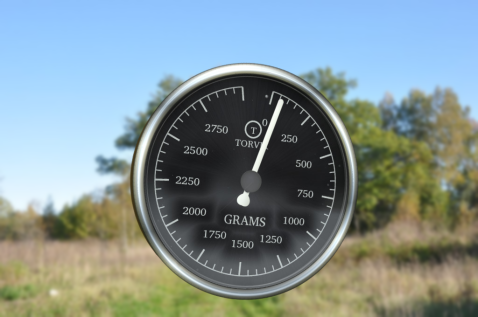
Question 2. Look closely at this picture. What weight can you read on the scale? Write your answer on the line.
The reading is 50 g
